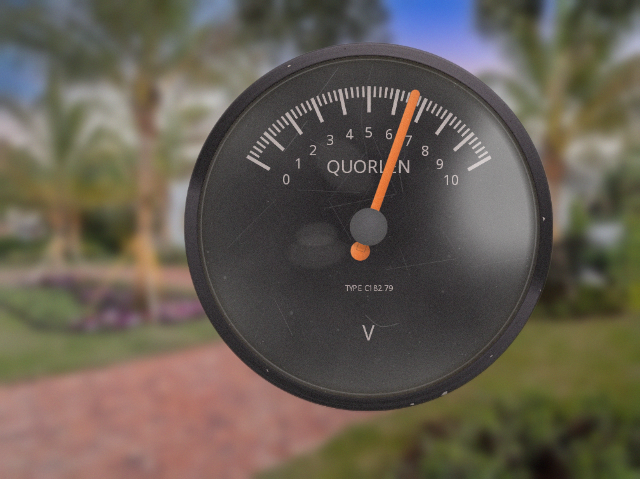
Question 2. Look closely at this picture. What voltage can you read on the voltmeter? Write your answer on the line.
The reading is 6.6 V
